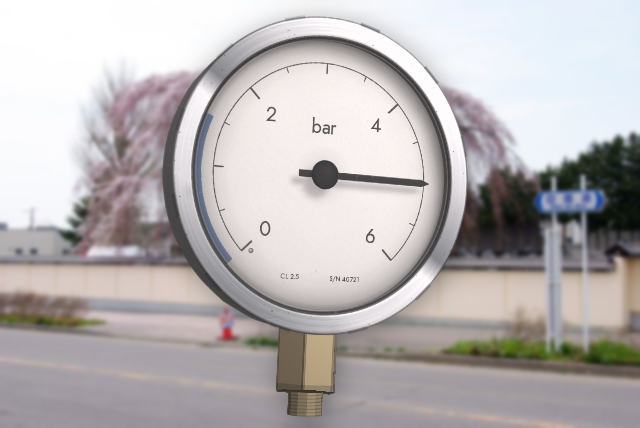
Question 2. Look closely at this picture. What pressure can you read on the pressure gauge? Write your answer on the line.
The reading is 5 bar
